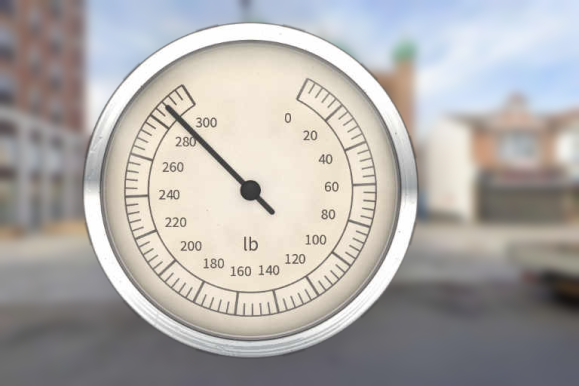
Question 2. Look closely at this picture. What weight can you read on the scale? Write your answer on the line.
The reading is 288 lb
